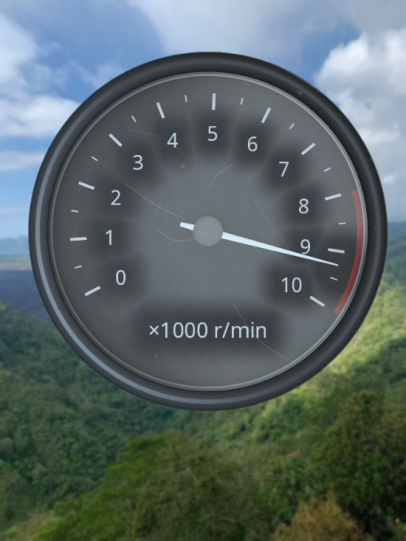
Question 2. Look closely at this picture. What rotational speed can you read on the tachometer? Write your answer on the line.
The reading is 9250 rpm
